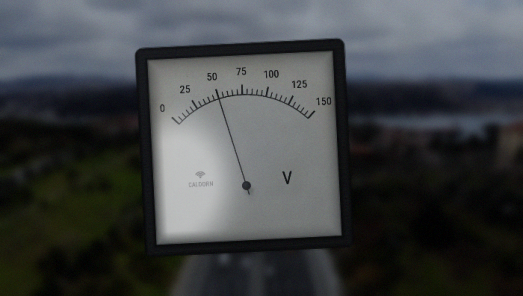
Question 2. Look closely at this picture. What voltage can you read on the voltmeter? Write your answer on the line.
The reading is 50 V
